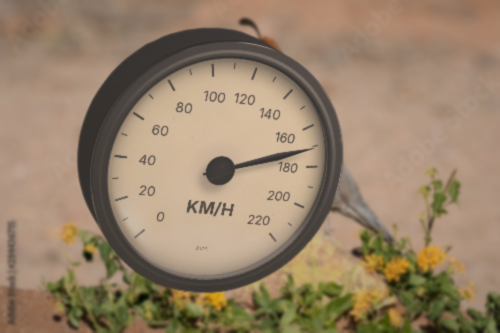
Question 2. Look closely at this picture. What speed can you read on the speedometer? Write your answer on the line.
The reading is 170 km/h
